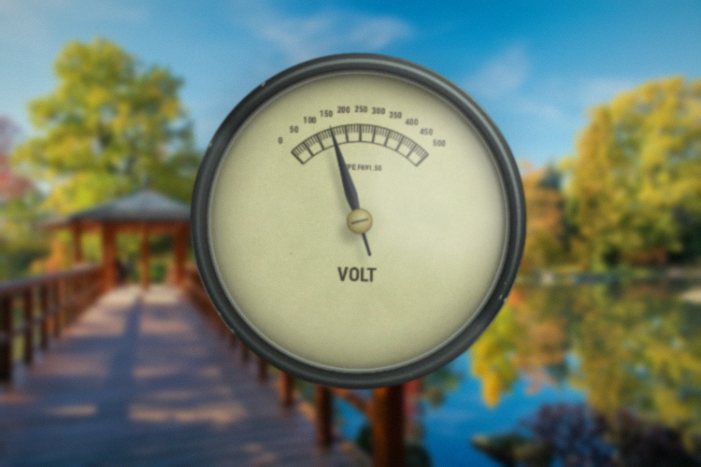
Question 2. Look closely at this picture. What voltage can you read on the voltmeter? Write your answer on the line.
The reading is 150 V
